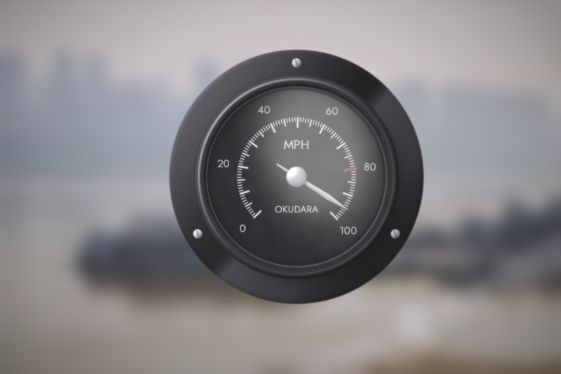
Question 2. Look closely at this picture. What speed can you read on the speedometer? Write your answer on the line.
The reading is 95 mph
